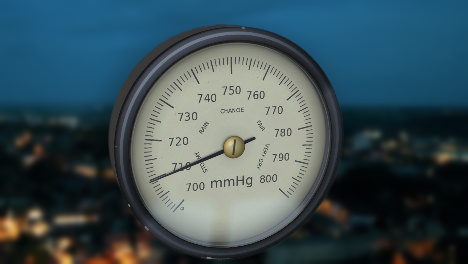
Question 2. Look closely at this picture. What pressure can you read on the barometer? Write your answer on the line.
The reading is 710 mmHg
